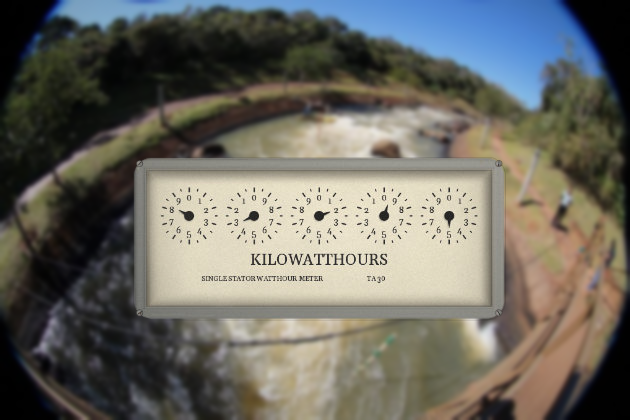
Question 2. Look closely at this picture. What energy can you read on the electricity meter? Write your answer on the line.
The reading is 83195 kWh
